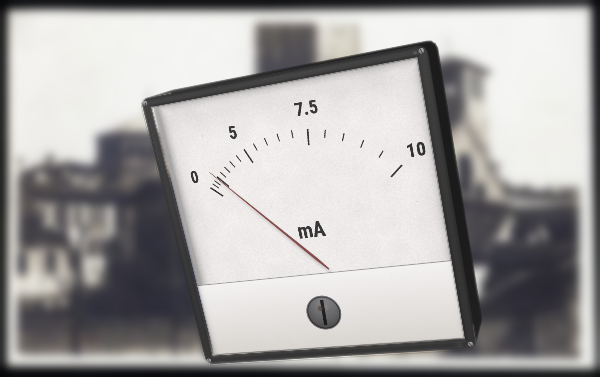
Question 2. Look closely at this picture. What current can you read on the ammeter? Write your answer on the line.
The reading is 2.5 mA
